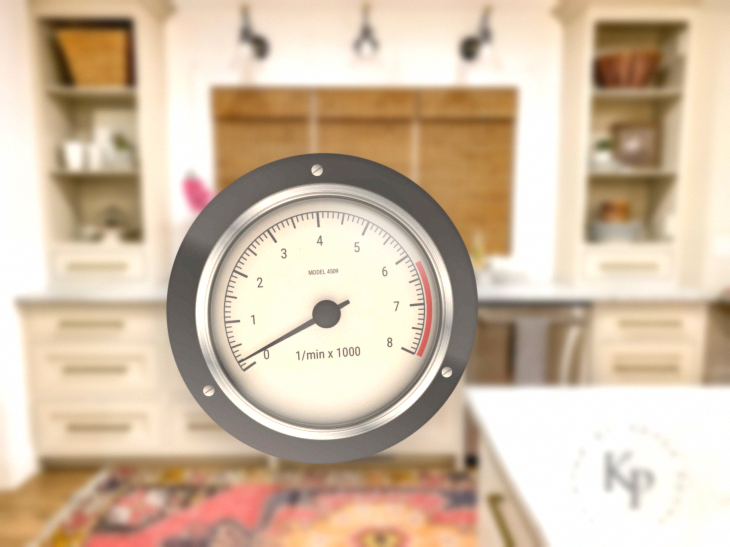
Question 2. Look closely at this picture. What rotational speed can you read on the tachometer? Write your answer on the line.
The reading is 200 rpm
